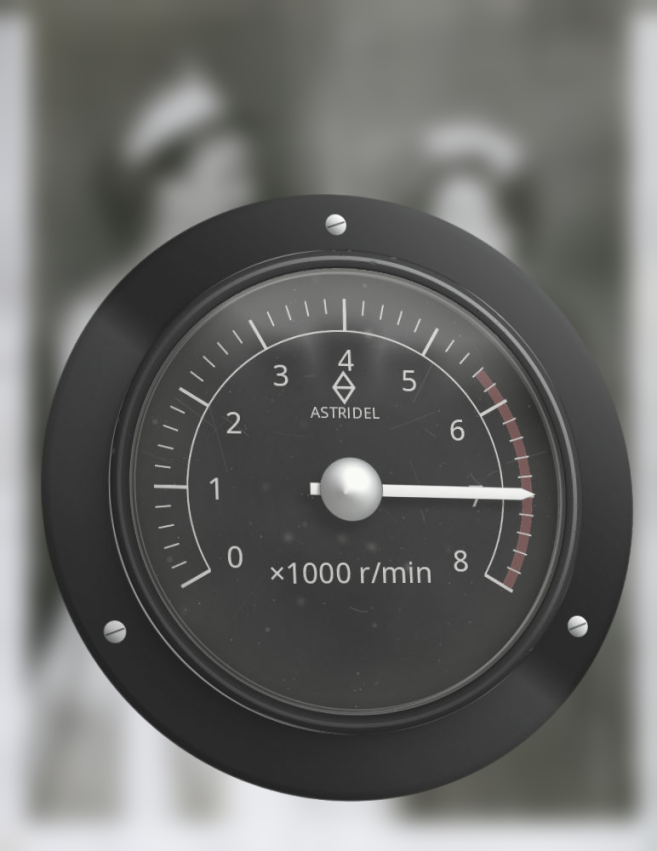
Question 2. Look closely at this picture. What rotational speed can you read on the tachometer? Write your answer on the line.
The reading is 7000 rpm
